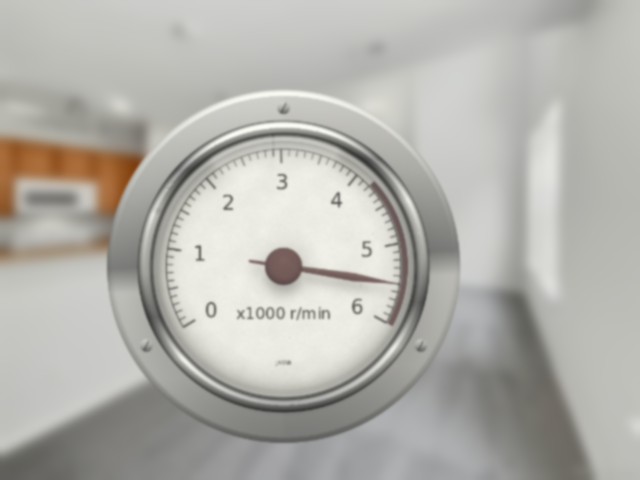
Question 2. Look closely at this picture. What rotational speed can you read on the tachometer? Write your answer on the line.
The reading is 5500 rpm
